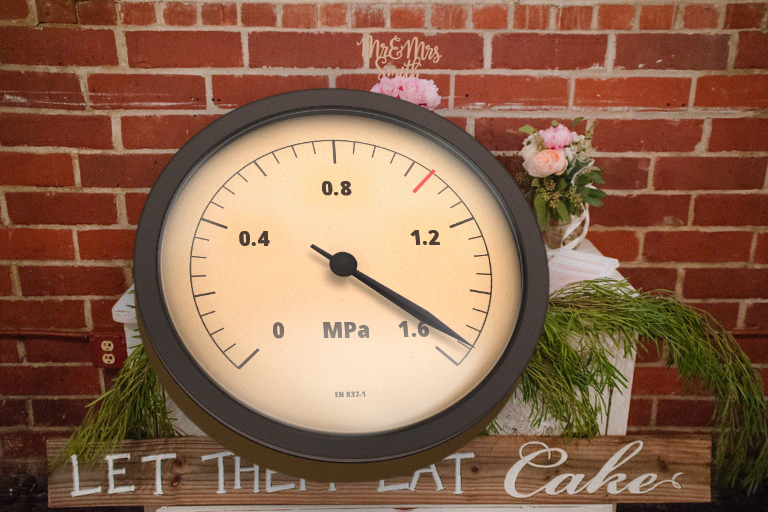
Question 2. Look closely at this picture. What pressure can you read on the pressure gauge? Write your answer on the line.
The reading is 1.55 MPa
